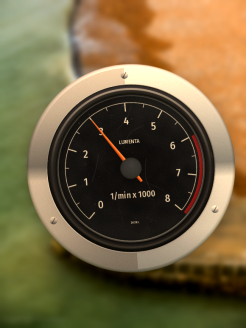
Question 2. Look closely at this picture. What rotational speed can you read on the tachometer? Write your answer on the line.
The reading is 3000 rpm
